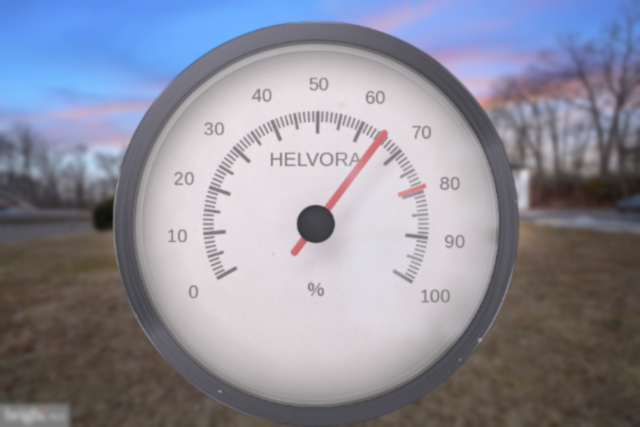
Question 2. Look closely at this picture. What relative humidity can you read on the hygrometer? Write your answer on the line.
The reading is 65 %
